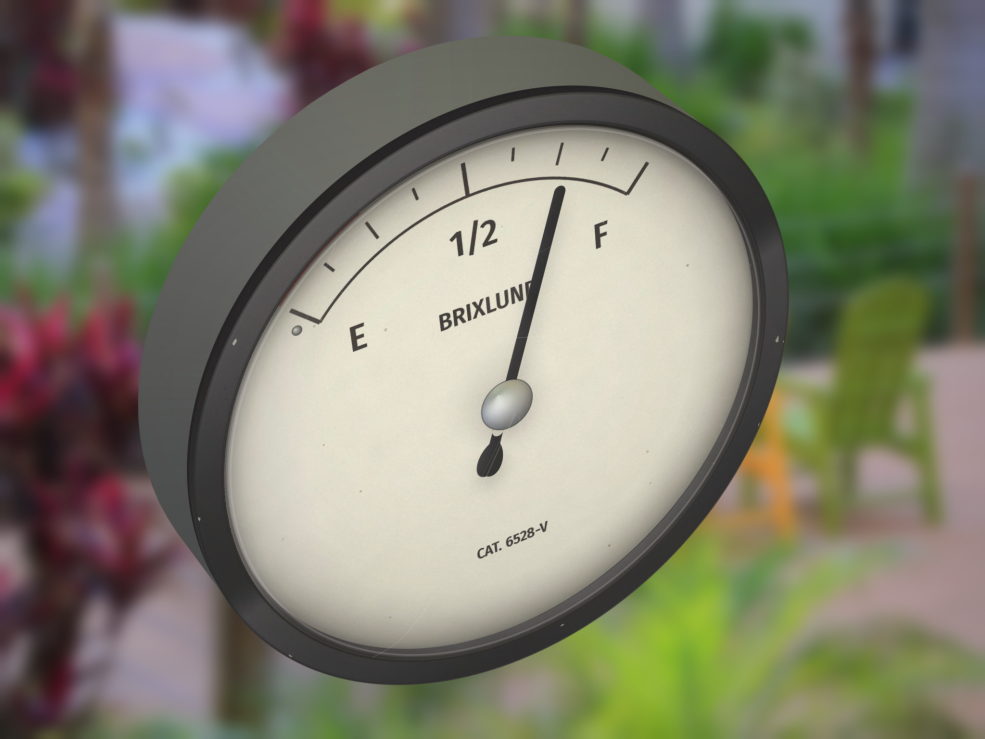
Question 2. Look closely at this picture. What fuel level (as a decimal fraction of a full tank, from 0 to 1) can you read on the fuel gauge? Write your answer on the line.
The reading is 0.75
